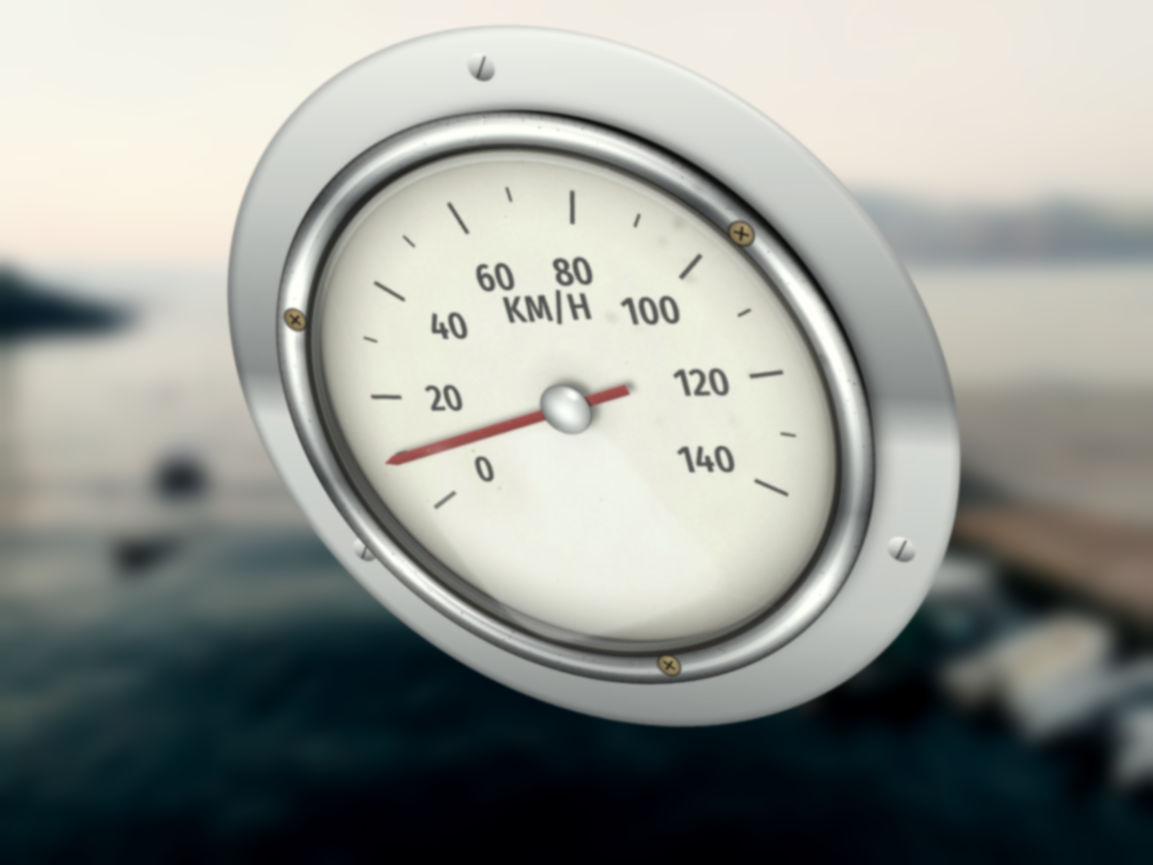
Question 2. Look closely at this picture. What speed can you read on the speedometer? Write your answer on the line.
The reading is 10 km/h
